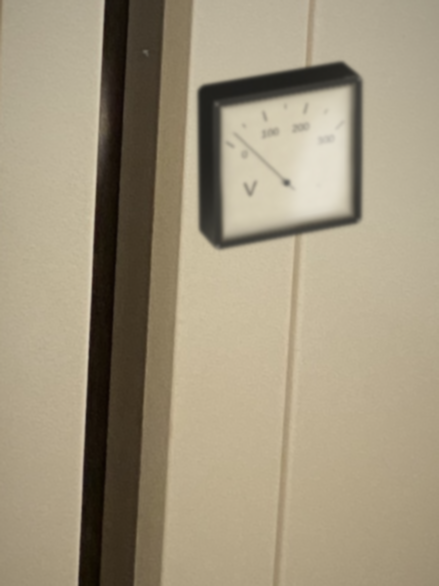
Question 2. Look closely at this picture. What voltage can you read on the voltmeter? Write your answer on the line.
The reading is 25 V
